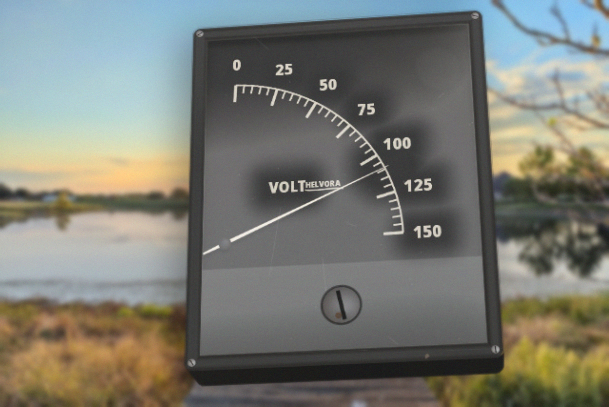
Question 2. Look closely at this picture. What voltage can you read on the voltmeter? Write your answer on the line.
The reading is 110 V
